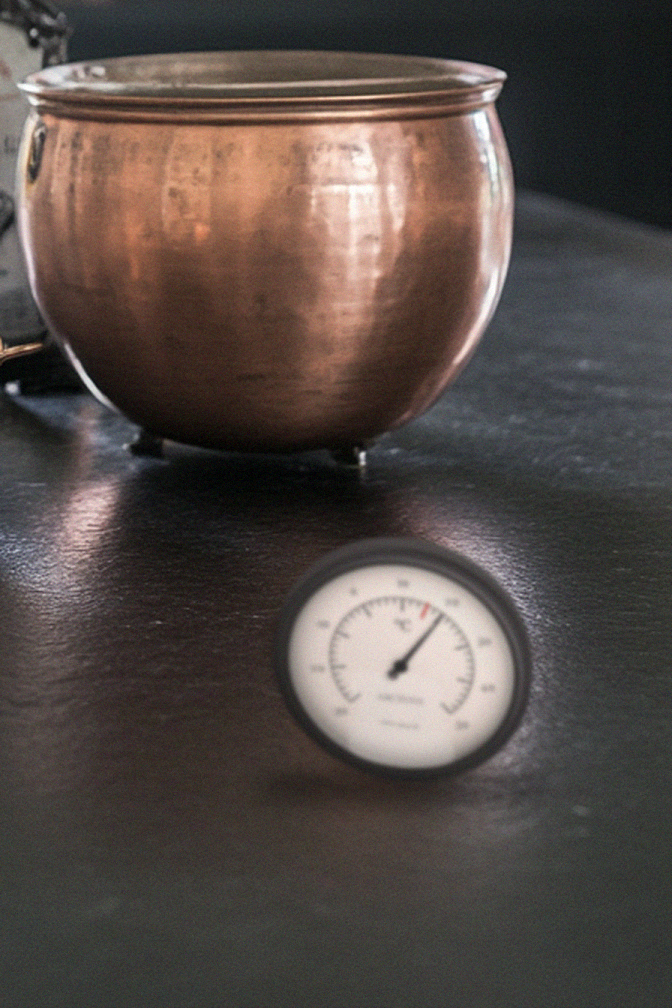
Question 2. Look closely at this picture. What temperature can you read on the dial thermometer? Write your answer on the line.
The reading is 20 °C
